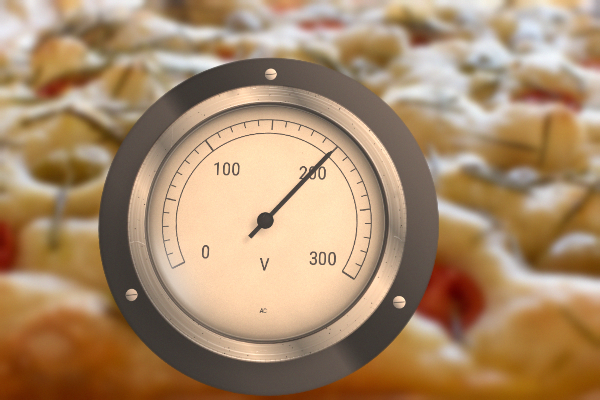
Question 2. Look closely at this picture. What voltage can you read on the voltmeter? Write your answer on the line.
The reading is 200 V
